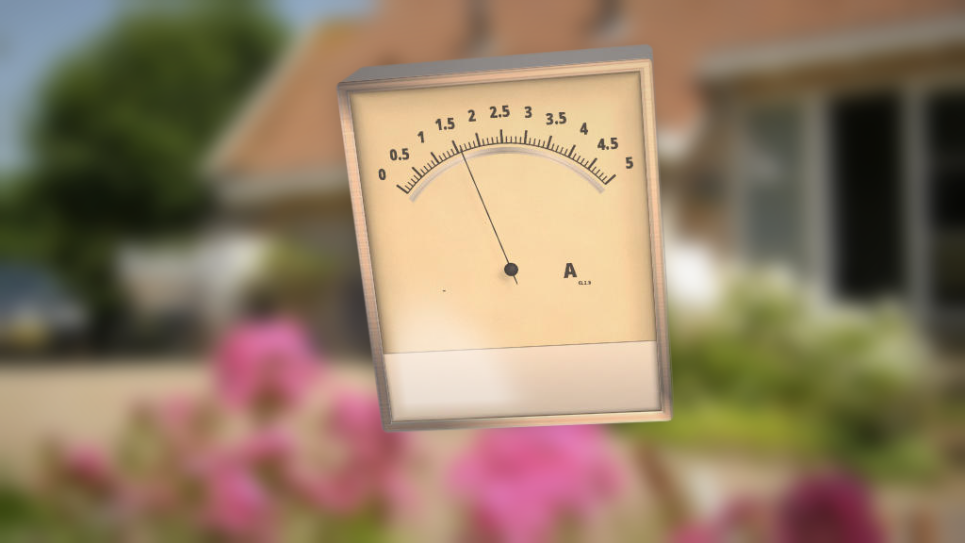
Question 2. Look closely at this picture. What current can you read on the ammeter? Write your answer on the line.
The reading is 1.6 A
